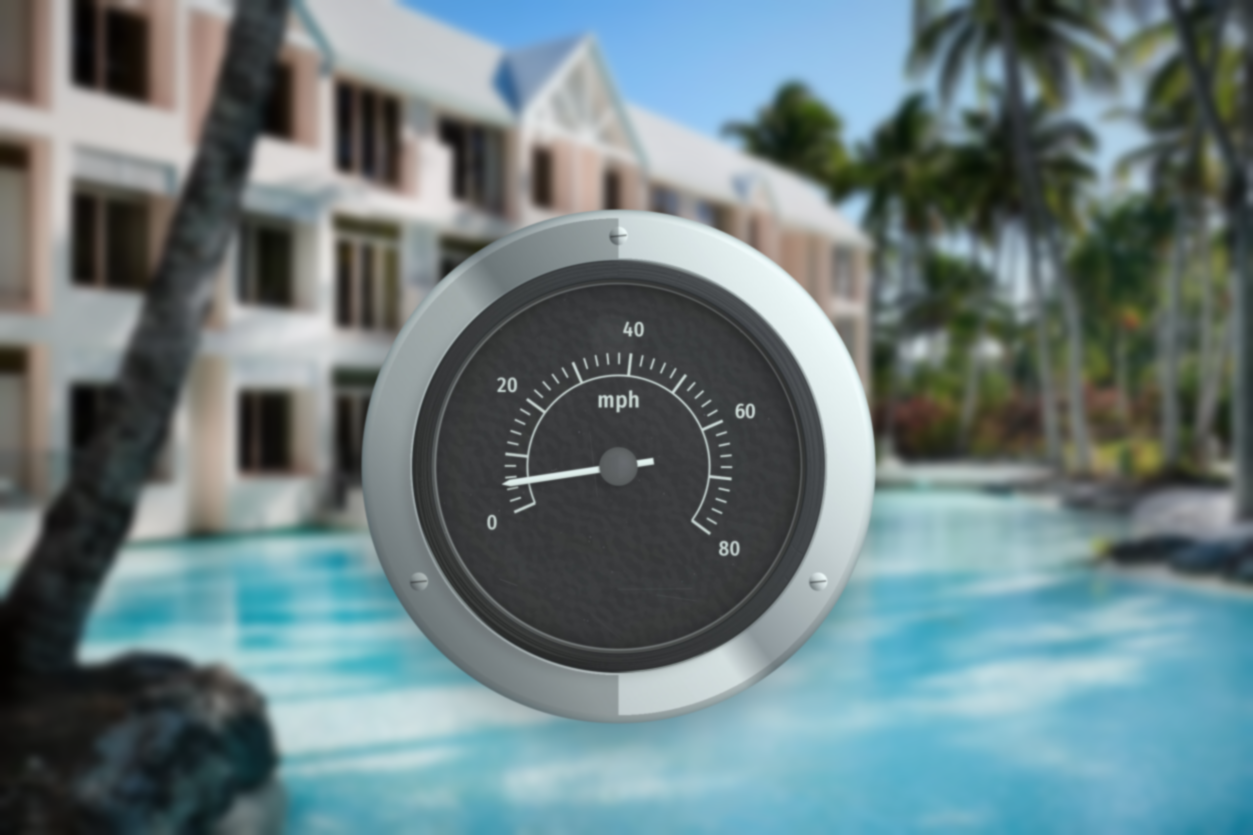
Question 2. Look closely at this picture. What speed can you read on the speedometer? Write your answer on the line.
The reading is 5 mph
